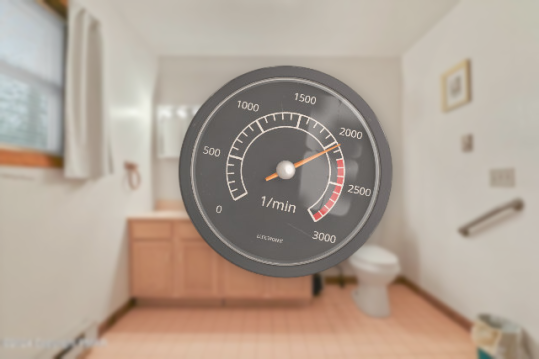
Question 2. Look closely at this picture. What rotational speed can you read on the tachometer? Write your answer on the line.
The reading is 2050 rpm
